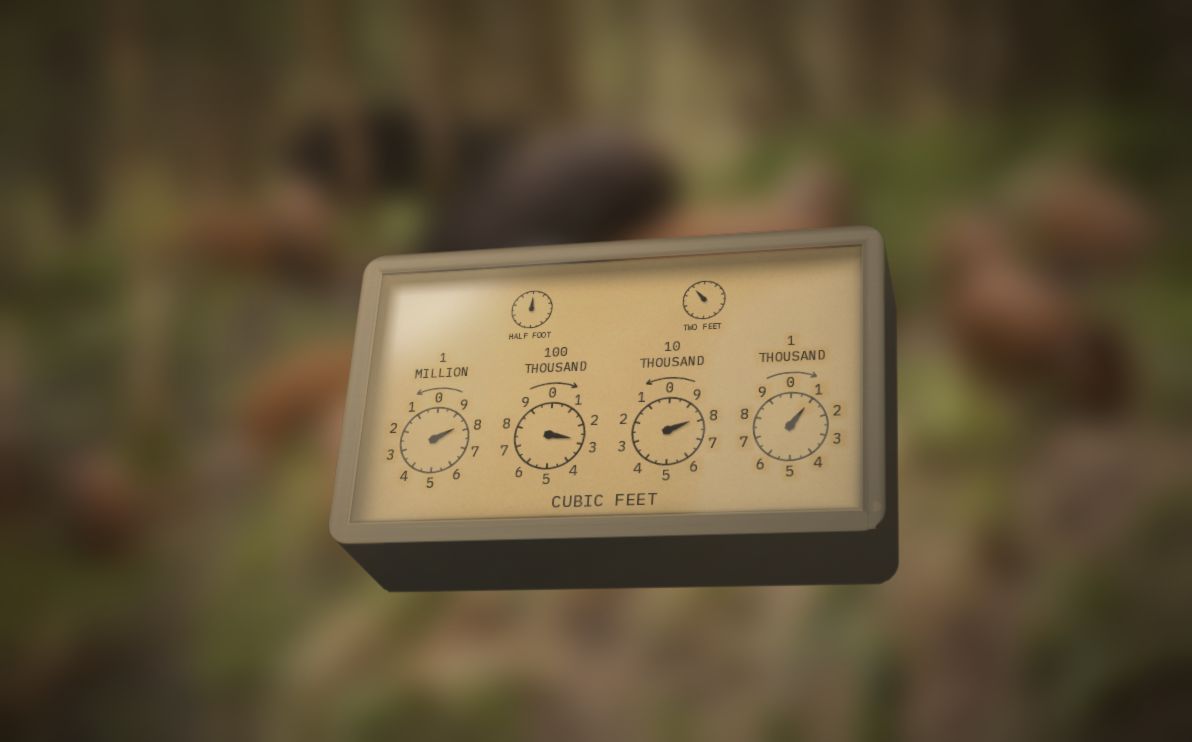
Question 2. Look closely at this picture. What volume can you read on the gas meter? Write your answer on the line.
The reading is 828100 ft³
